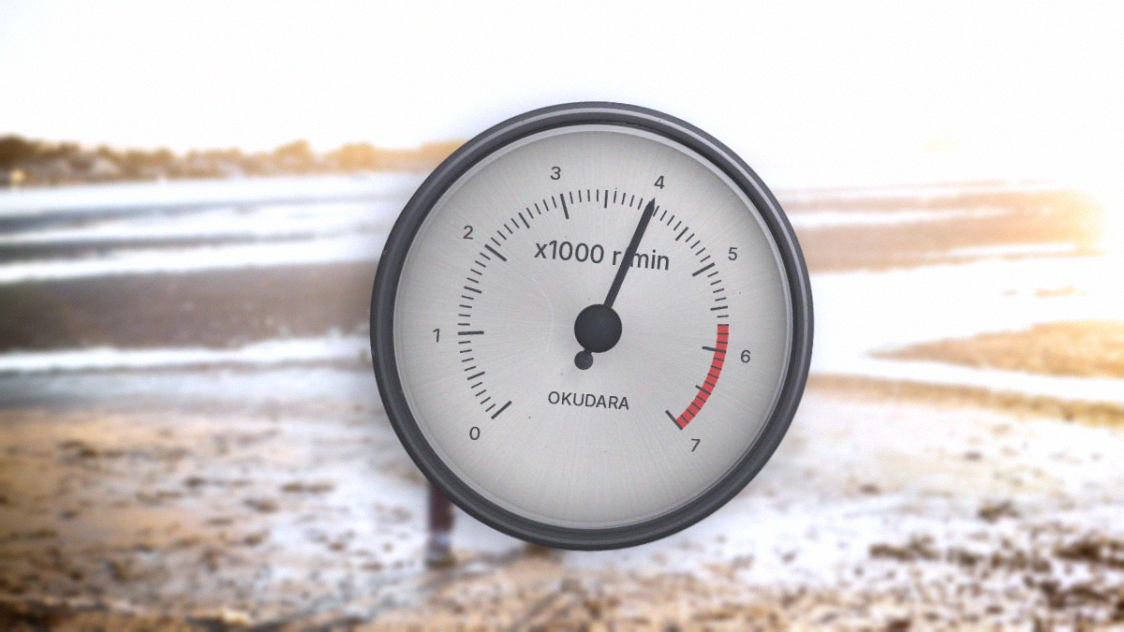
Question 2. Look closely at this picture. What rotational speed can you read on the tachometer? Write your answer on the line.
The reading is 4000 rpm
